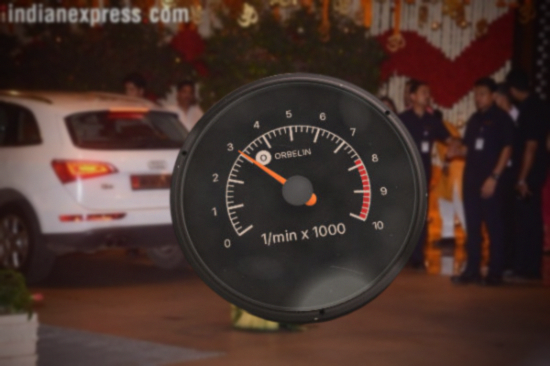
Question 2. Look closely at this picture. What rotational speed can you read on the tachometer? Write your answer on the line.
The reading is 3000 rpm
